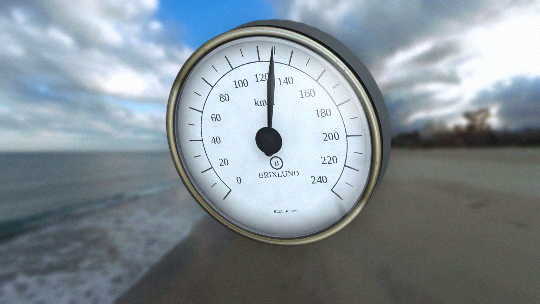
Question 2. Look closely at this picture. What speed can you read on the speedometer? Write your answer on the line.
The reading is 130 km/h
